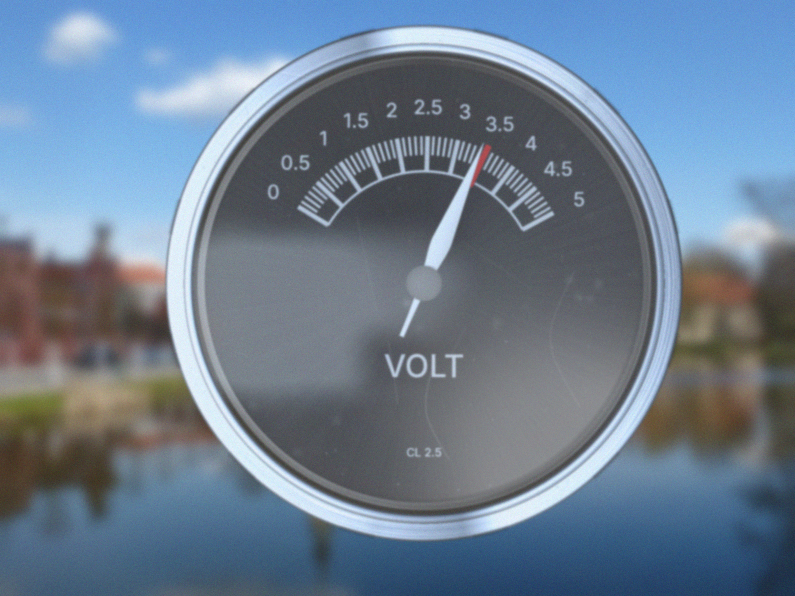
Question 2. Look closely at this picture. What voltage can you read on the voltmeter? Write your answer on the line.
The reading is 3.4 V
